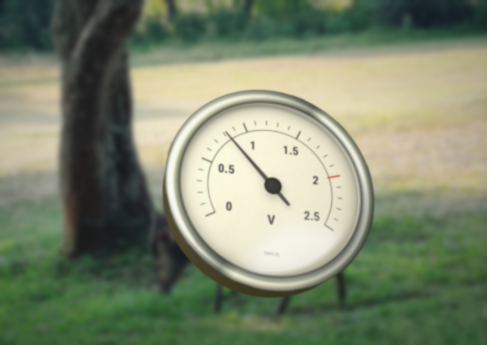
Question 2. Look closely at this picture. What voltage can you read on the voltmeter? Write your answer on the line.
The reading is 0.8 V
